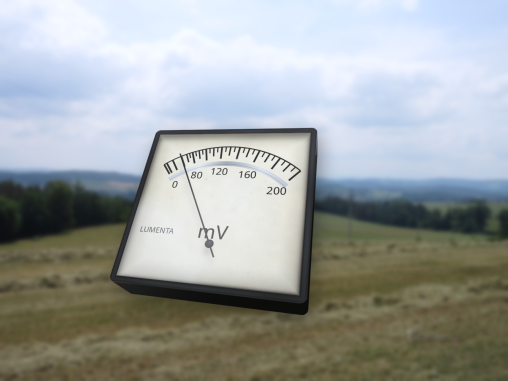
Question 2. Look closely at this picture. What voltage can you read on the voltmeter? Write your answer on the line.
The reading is 60 mV
